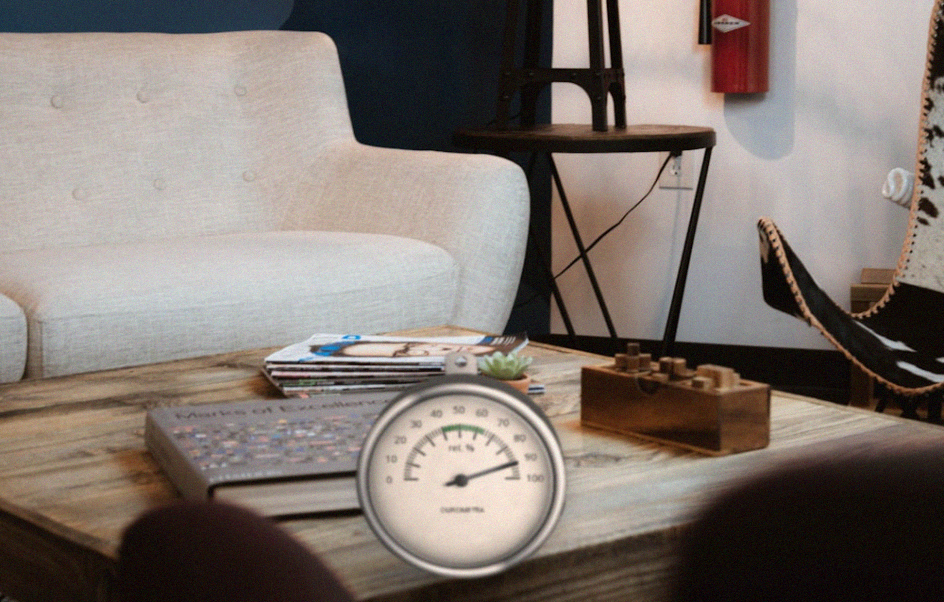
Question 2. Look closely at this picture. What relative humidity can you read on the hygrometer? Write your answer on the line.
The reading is 90 %
